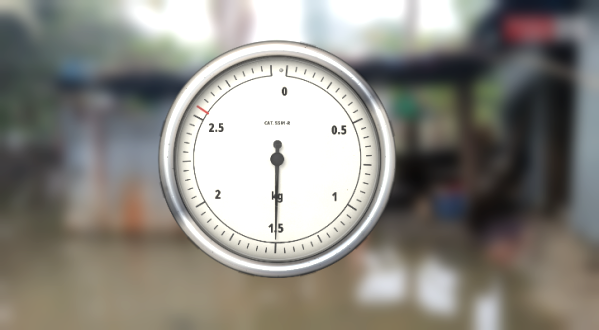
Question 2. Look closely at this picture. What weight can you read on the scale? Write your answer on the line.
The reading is 1.5 kg
